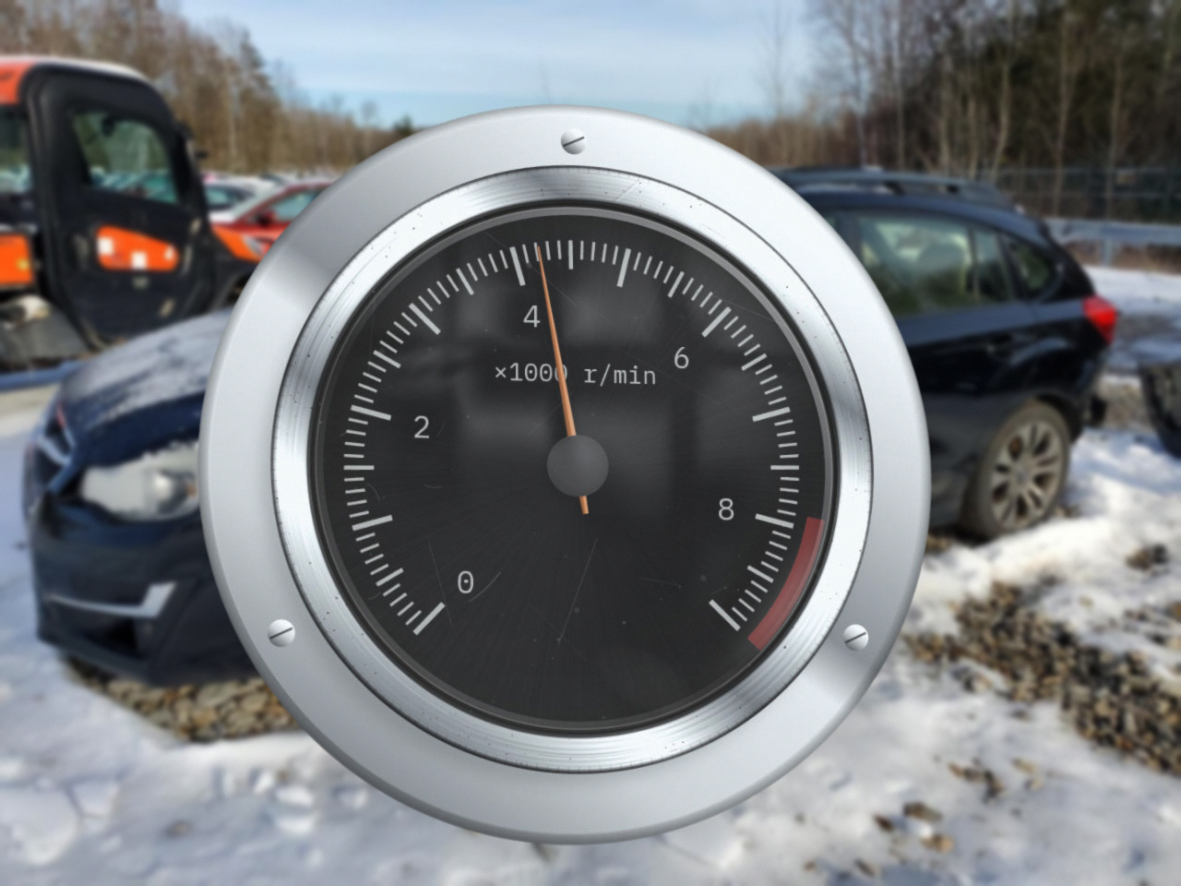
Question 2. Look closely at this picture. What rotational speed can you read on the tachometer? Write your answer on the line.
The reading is 4200 rpm
